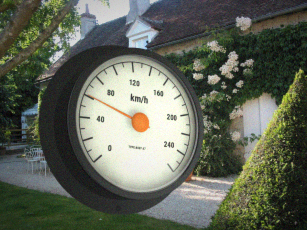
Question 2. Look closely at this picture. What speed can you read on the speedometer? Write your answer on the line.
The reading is 60 km/h
